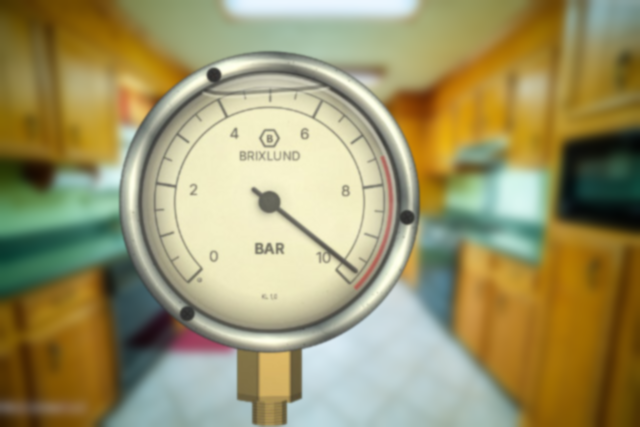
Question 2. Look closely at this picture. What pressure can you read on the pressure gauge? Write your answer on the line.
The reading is 9.75 bar
